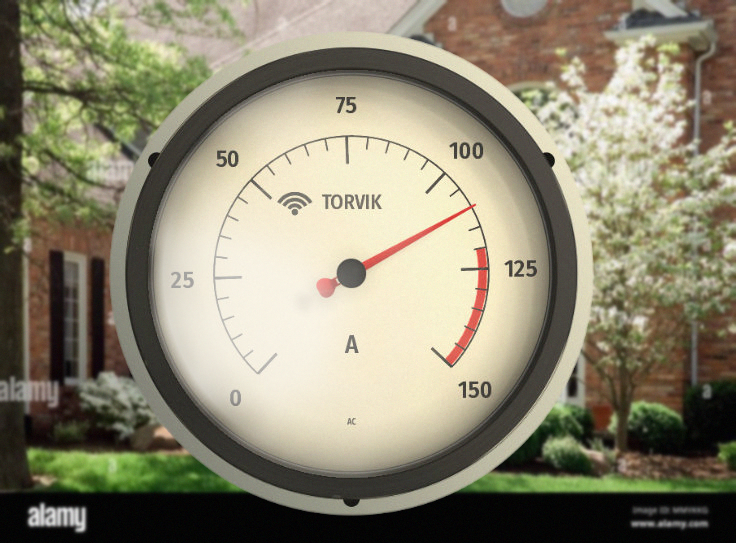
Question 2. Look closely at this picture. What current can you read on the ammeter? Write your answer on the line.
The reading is 110 A
